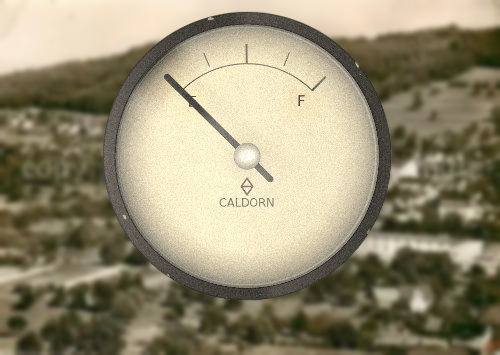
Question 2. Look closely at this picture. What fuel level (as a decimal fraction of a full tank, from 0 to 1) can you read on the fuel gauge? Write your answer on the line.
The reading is 0
